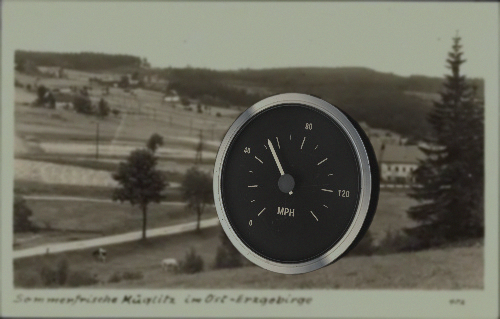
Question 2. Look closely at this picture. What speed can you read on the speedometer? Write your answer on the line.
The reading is 55 mph
